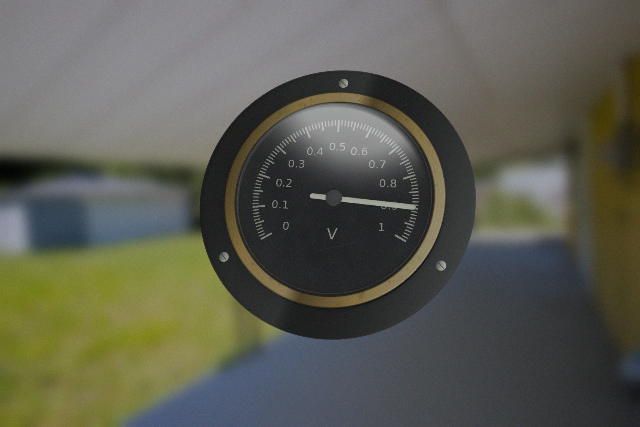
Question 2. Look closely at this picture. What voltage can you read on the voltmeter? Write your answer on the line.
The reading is 0.9 V
